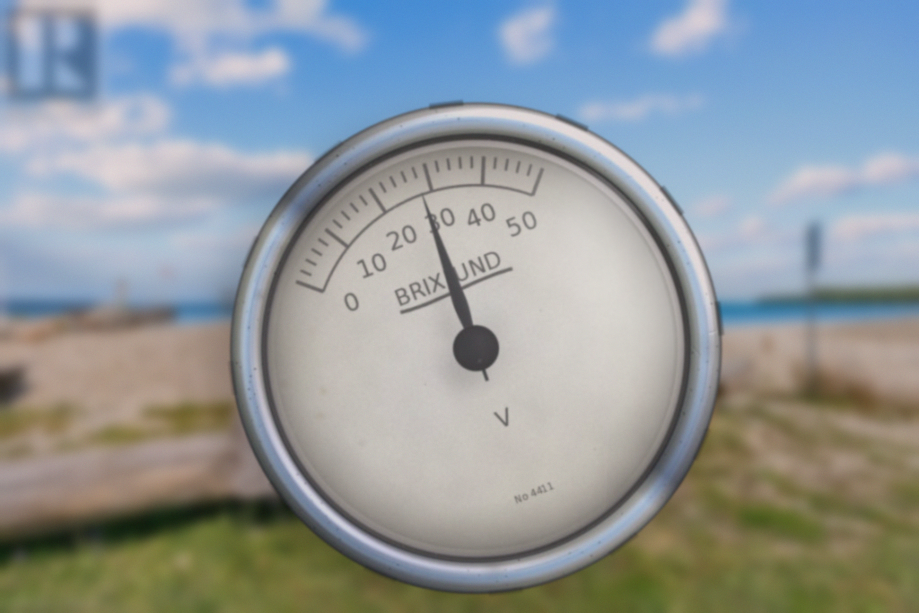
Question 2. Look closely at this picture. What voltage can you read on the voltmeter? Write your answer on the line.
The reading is 28 V
